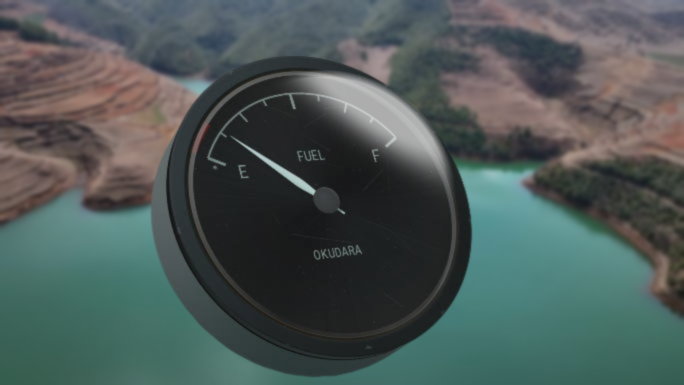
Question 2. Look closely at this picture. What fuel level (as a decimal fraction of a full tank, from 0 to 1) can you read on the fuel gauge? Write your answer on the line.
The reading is 0.125
